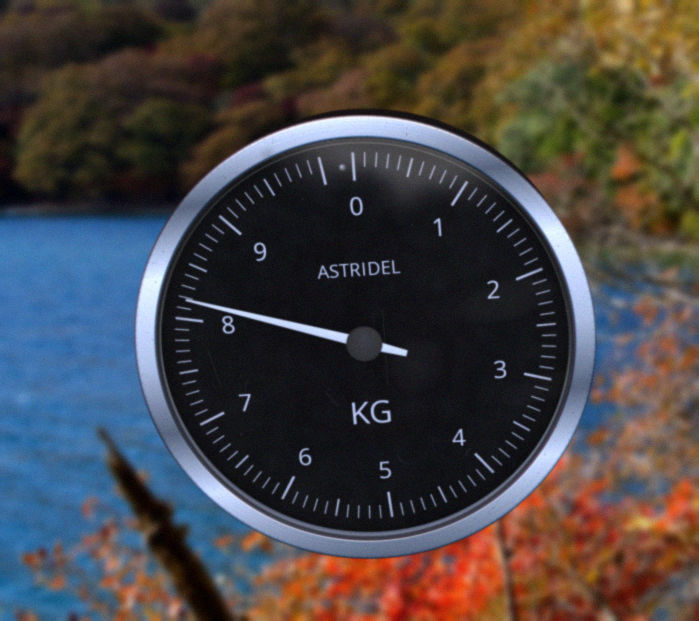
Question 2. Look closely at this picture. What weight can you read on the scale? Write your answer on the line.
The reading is 8.2 kg
